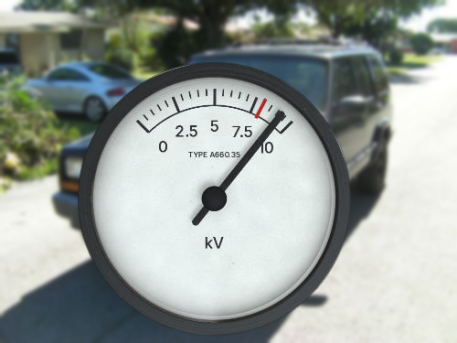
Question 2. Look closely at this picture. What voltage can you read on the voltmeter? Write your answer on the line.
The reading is 9.25 kV
